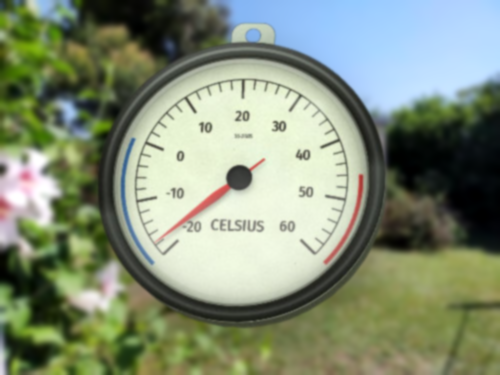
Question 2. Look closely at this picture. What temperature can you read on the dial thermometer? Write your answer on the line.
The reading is -18 °C
